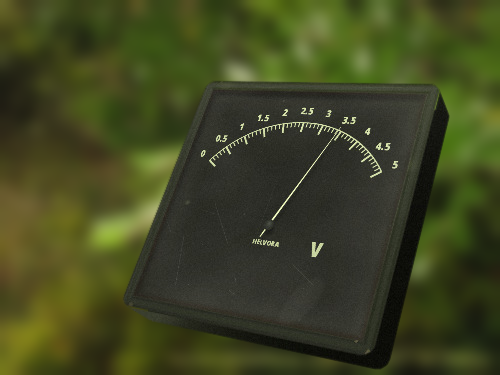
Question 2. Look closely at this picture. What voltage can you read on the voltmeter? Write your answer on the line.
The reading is 3.5 V
